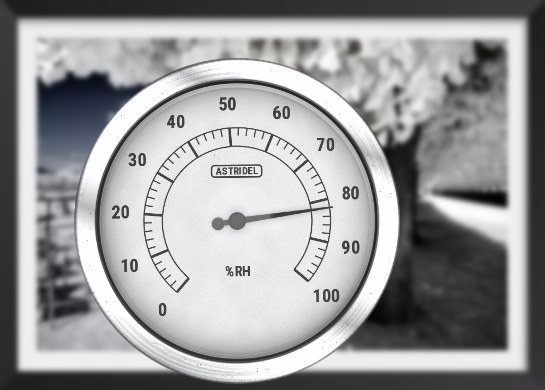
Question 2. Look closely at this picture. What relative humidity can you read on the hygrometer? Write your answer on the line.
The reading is 82 %
